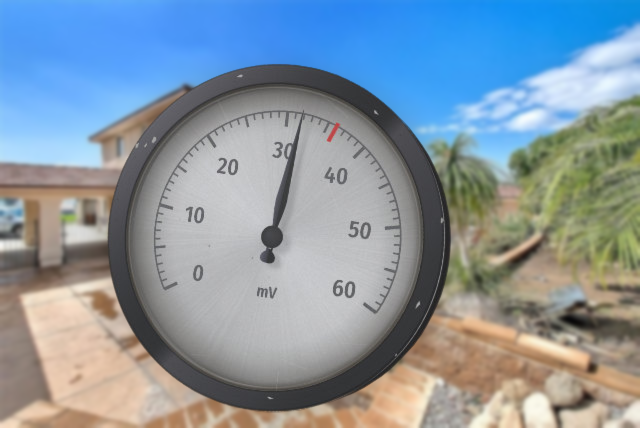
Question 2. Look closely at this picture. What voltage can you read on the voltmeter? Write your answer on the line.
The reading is 32 mV
